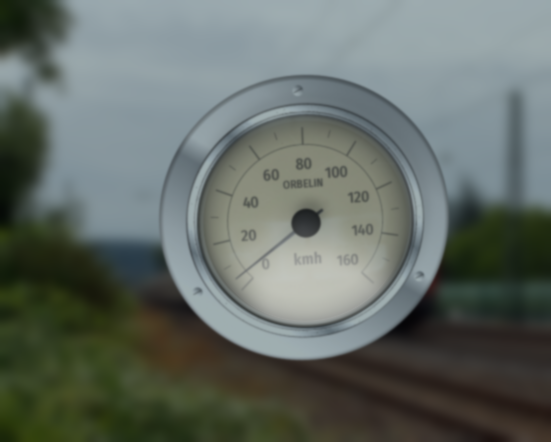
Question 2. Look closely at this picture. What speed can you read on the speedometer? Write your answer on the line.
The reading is 5 km/h
